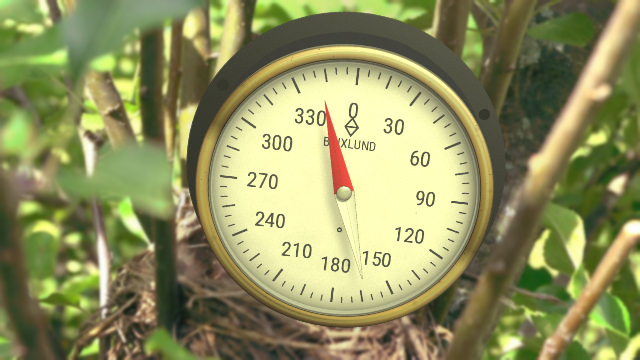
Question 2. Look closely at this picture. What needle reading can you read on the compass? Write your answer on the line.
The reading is 342.5 °
